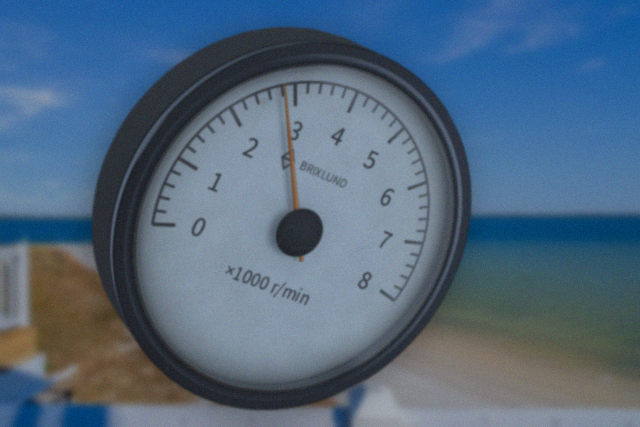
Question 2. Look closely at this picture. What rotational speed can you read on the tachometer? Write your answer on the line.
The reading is 2800 rpm
